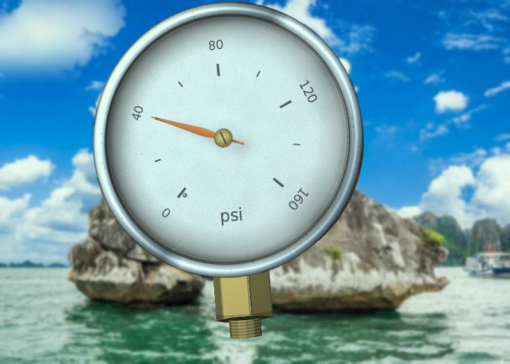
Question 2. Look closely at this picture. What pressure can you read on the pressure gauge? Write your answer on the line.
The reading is 40 psi
